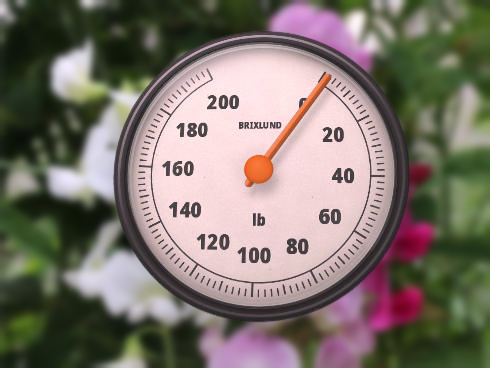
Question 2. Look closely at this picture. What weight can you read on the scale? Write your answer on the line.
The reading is 2 lb
